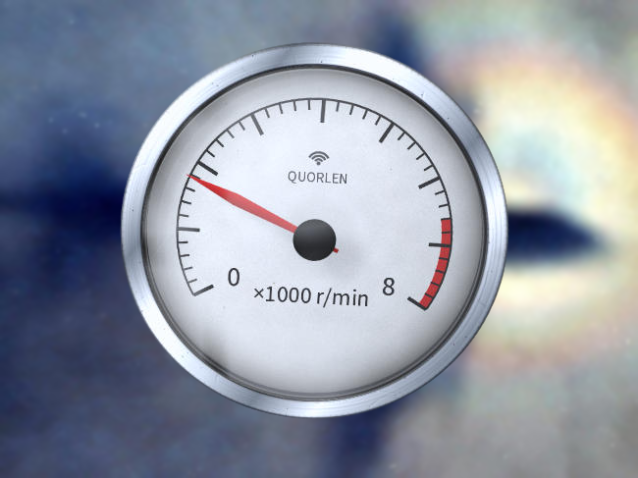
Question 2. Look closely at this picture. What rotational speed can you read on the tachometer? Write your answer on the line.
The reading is 1800 rpm
